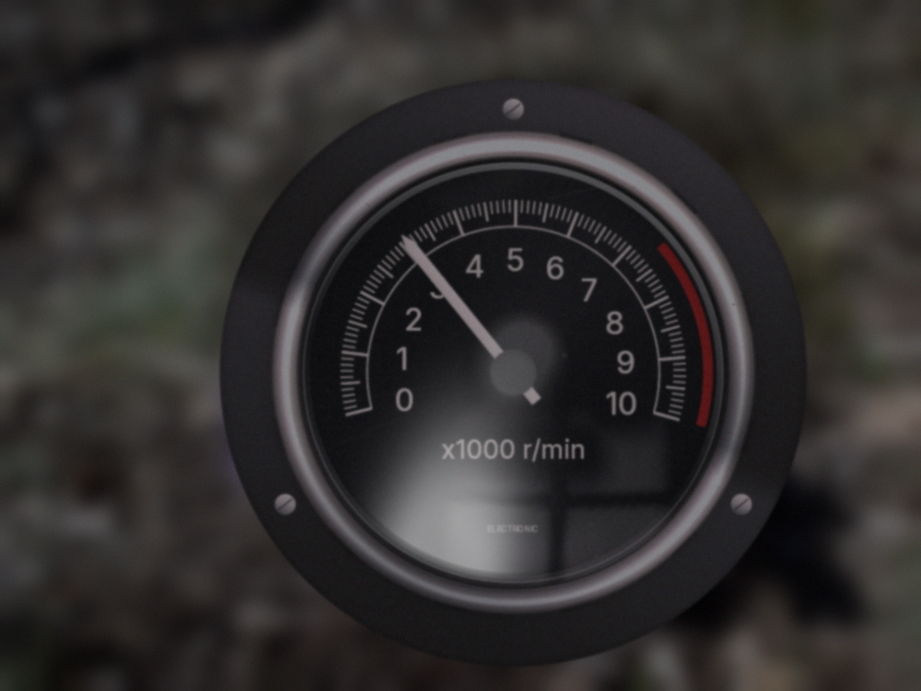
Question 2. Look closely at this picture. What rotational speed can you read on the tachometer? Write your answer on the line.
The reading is 3100 rpm
